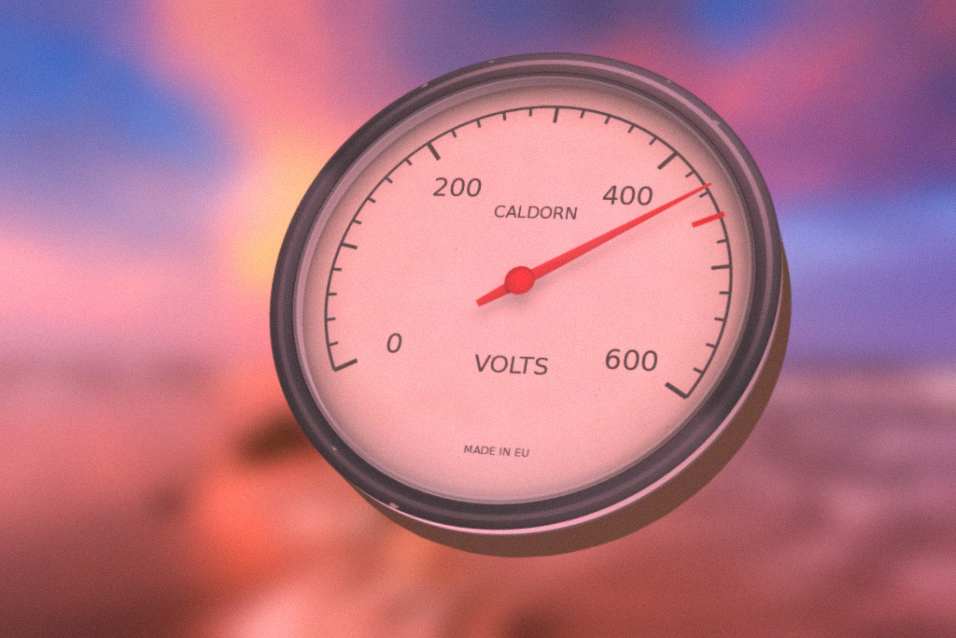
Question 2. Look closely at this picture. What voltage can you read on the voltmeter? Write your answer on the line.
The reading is 440 V
